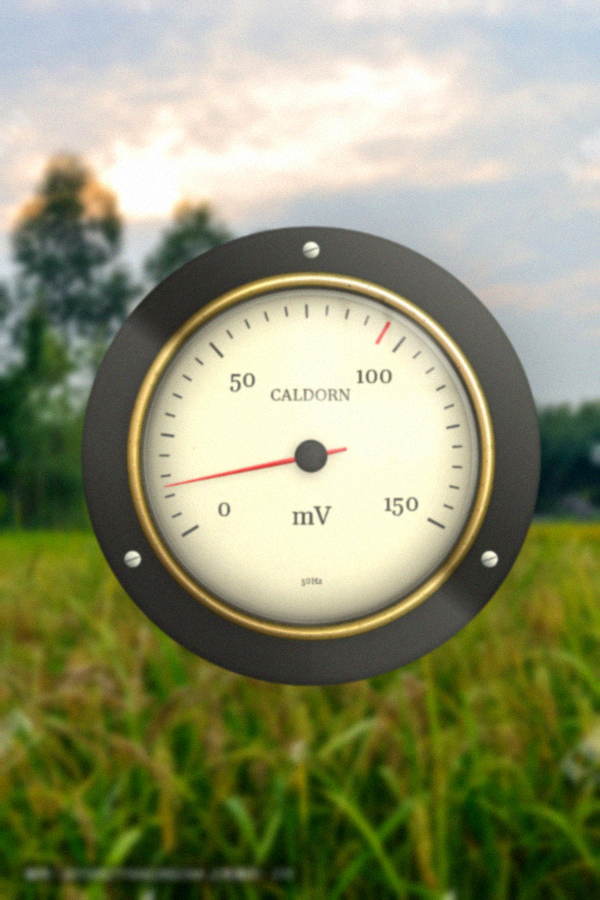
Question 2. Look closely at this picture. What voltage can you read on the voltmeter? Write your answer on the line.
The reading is 12.5 mV
